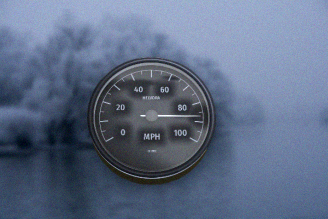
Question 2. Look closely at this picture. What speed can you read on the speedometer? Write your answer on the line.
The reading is 87.5 mph
